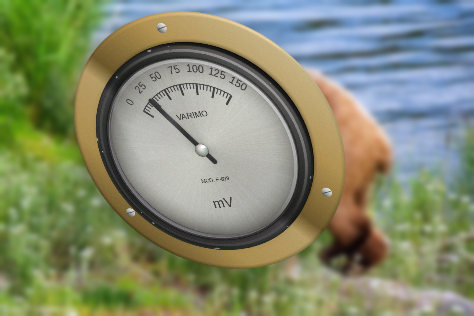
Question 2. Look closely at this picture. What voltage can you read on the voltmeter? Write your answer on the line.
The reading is 25 mV
